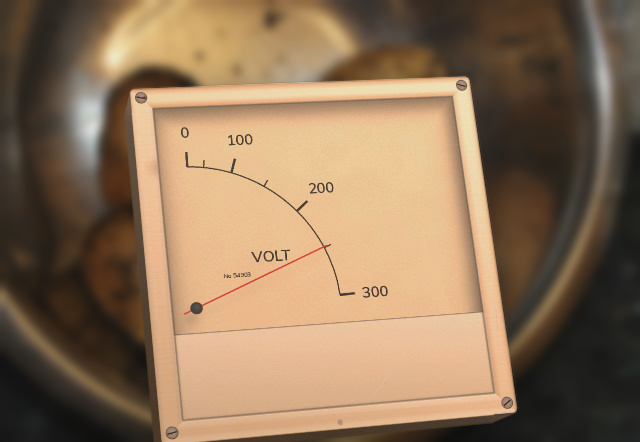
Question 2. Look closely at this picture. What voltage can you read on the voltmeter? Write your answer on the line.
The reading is 250 V
